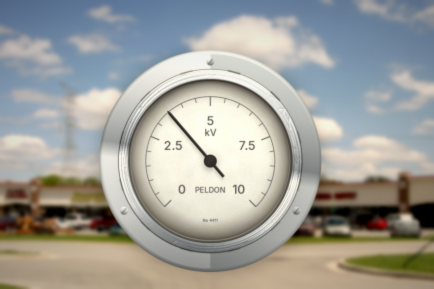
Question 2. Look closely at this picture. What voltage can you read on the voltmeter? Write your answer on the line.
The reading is 3.5 kV
